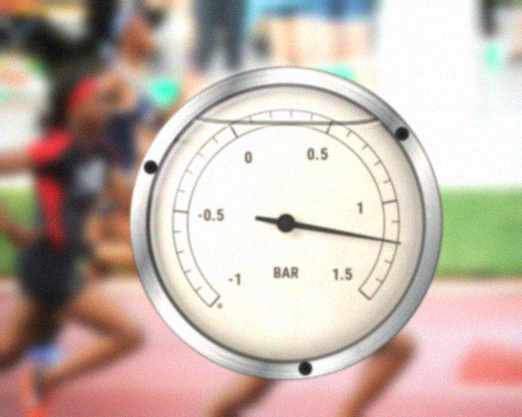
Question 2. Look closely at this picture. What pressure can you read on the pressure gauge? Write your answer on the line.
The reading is 1.2 bar
